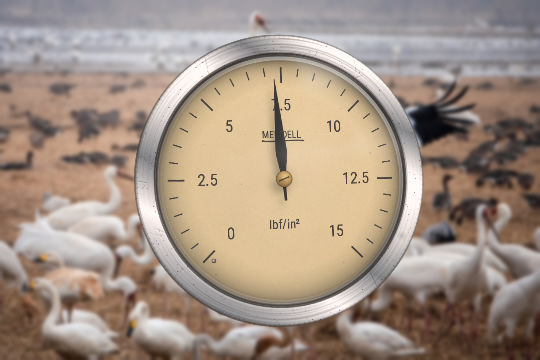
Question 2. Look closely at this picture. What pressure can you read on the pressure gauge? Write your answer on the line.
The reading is 7.25 psi
